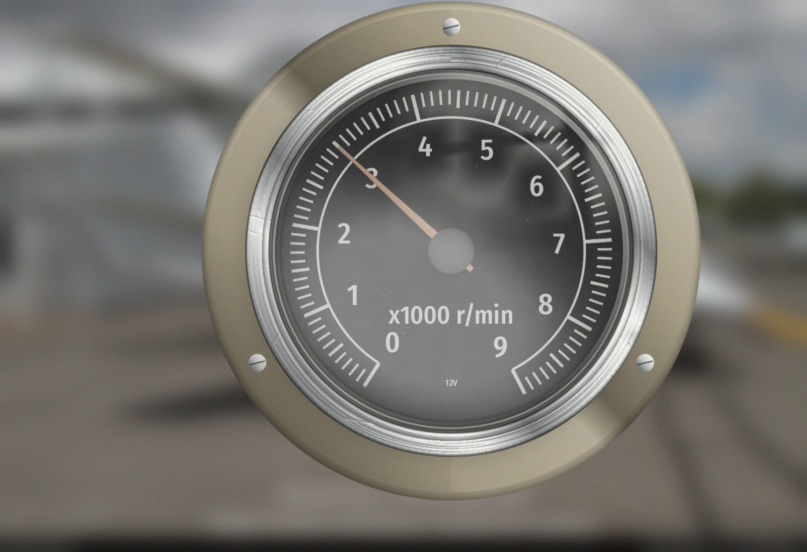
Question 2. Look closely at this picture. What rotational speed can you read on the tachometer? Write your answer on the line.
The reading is 3000 rpm
